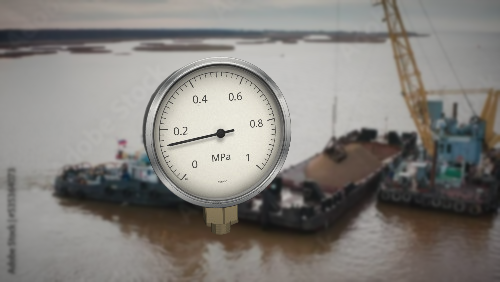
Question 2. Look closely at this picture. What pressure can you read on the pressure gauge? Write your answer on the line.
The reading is 0.14 MPa
